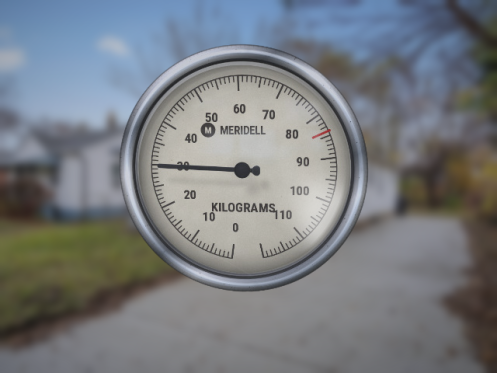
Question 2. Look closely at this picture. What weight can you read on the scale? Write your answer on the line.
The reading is 30 kg
